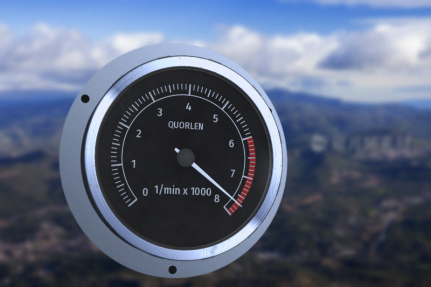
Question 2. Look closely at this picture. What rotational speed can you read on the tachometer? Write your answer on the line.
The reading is 7700 rpm
